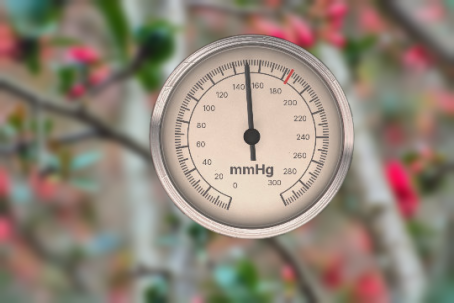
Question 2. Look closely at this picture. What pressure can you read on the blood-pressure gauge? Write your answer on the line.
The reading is 150 mmHg
